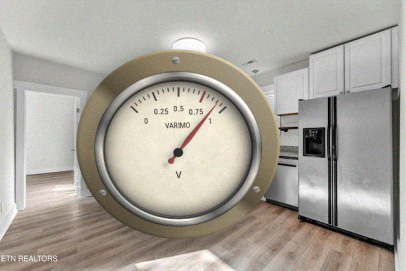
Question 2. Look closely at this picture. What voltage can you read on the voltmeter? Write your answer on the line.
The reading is 0.9 V
